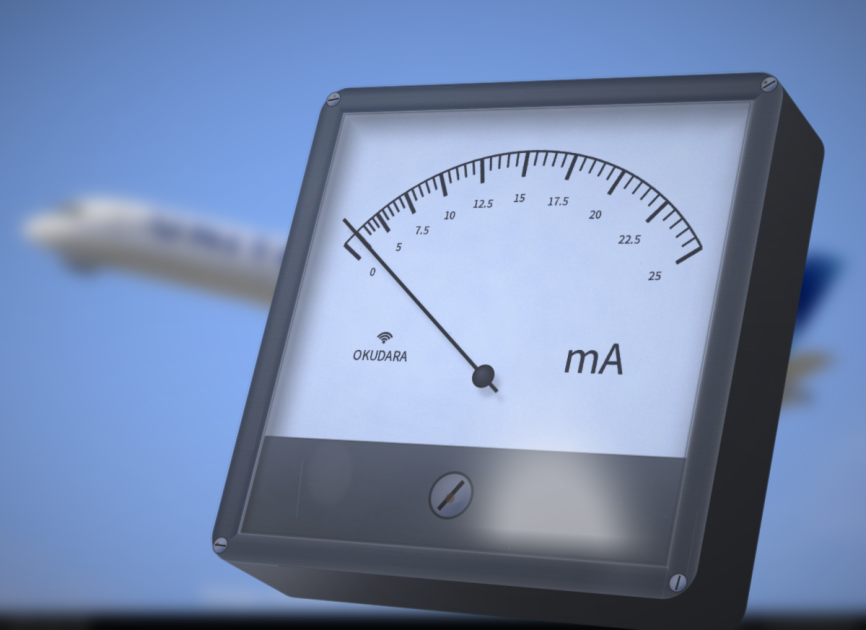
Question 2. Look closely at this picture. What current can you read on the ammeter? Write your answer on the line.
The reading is 2.5 mA
